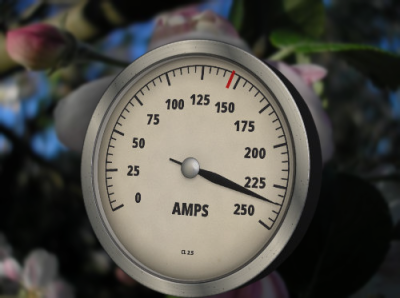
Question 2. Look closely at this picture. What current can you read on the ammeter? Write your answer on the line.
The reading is 235 A
